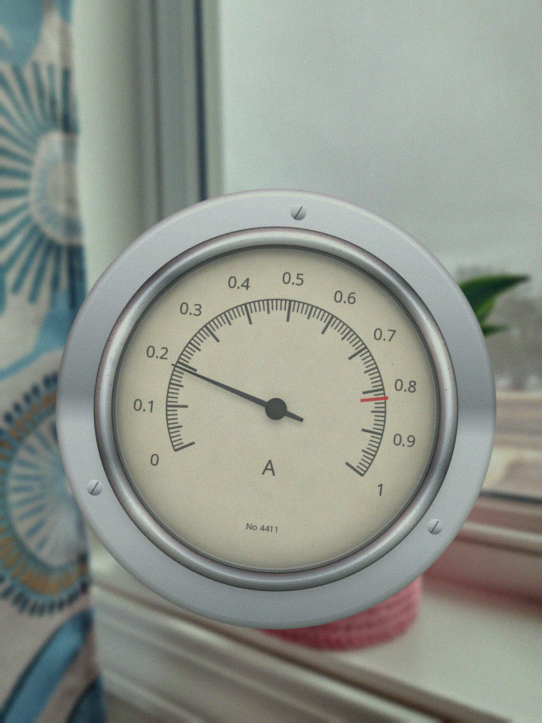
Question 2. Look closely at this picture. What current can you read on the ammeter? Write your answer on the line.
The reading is 0.19 A
